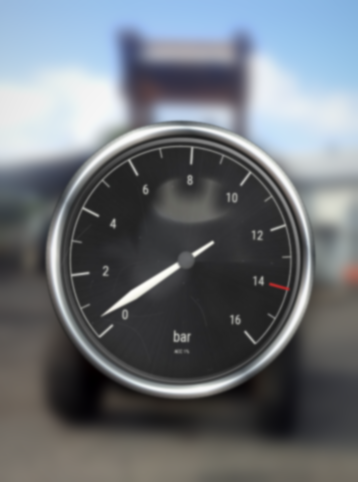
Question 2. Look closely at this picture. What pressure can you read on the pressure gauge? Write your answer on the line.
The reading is 0.5 bar
